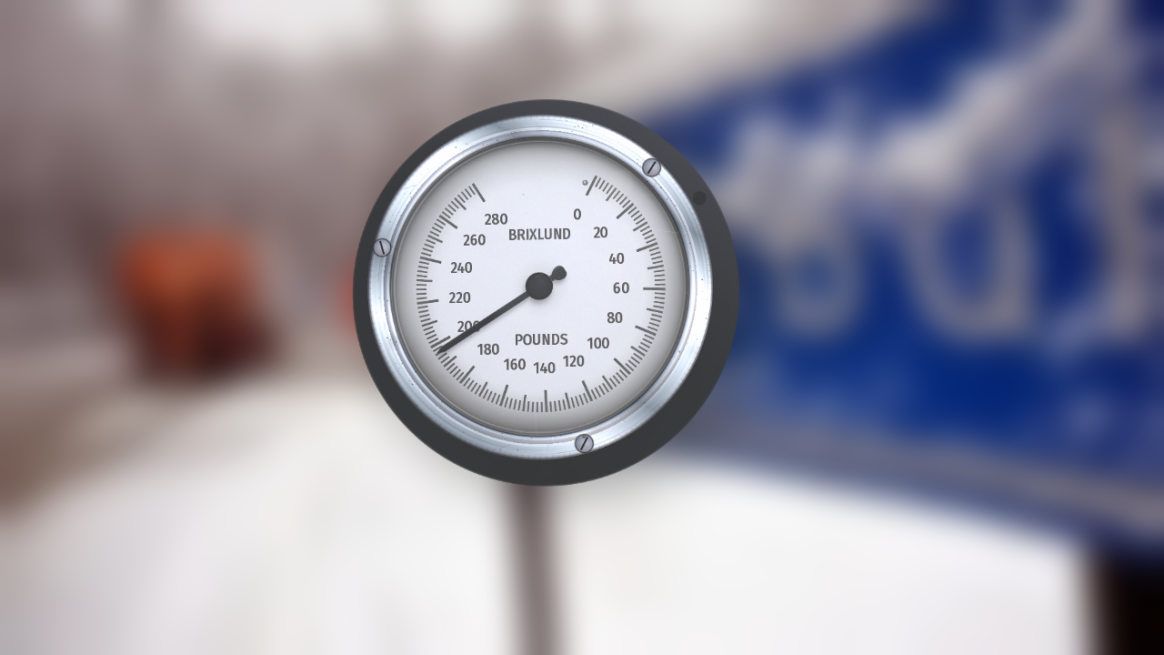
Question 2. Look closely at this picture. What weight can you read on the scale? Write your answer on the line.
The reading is 196 lb
